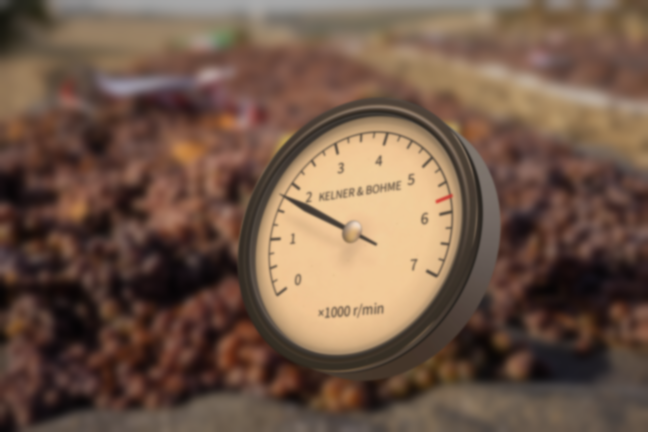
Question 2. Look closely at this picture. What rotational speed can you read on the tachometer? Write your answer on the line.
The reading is 1750 rpm
